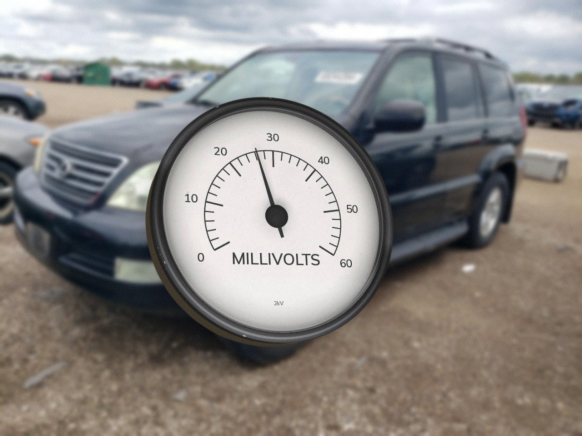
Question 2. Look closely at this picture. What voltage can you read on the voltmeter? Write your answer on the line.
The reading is 26 mV
